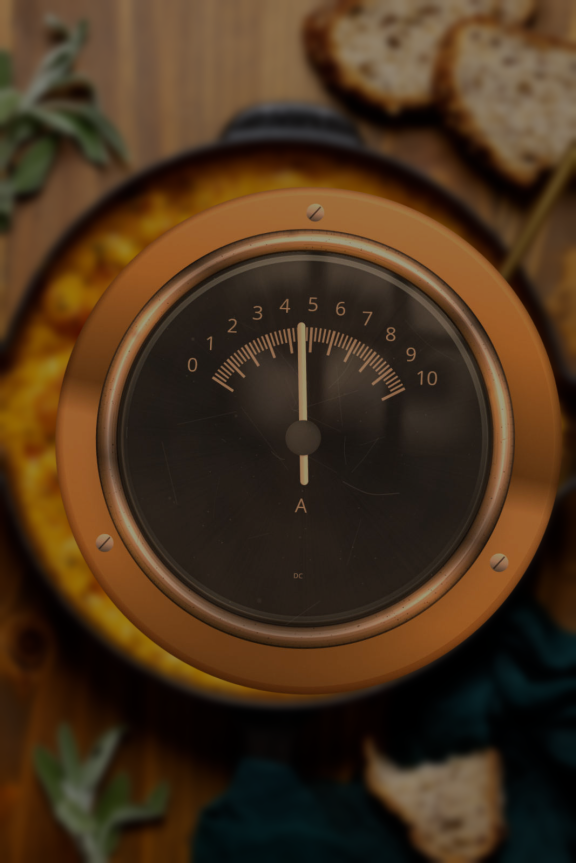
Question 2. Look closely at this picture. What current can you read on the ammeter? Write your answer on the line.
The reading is 4.6 A
